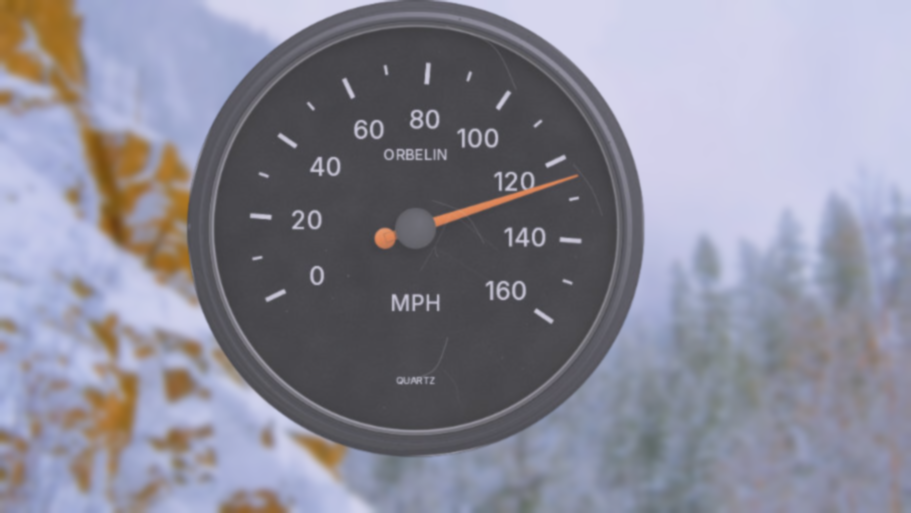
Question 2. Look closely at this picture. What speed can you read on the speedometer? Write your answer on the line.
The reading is 125 mph
